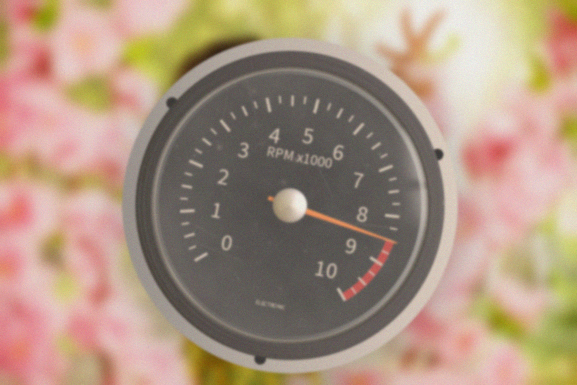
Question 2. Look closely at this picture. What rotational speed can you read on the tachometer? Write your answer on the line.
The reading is 8500 rpm
